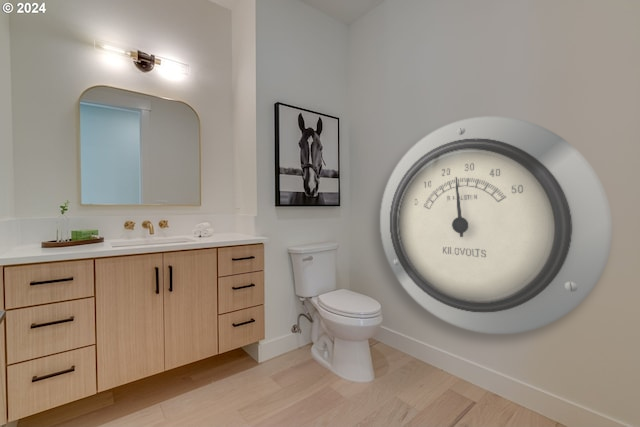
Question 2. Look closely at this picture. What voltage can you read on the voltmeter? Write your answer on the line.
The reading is 25 kV
